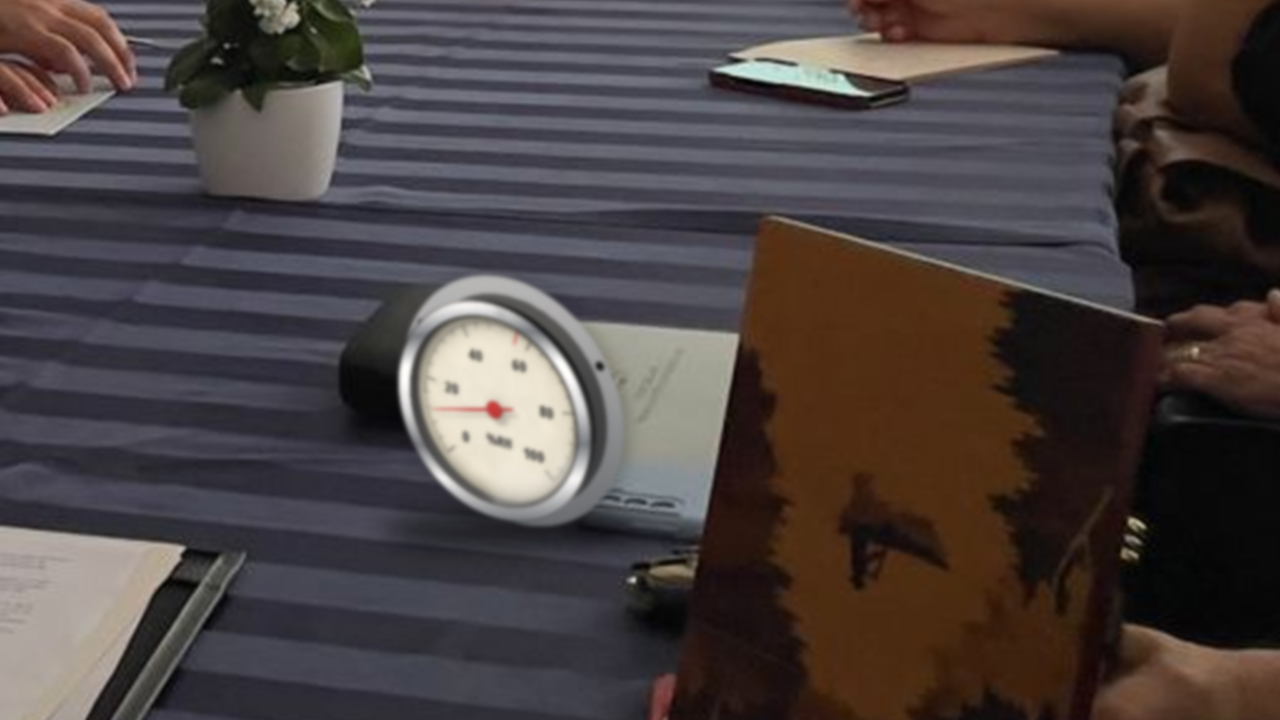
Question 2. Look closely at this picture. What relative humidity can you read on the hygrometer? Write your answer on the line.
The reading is 12 %
